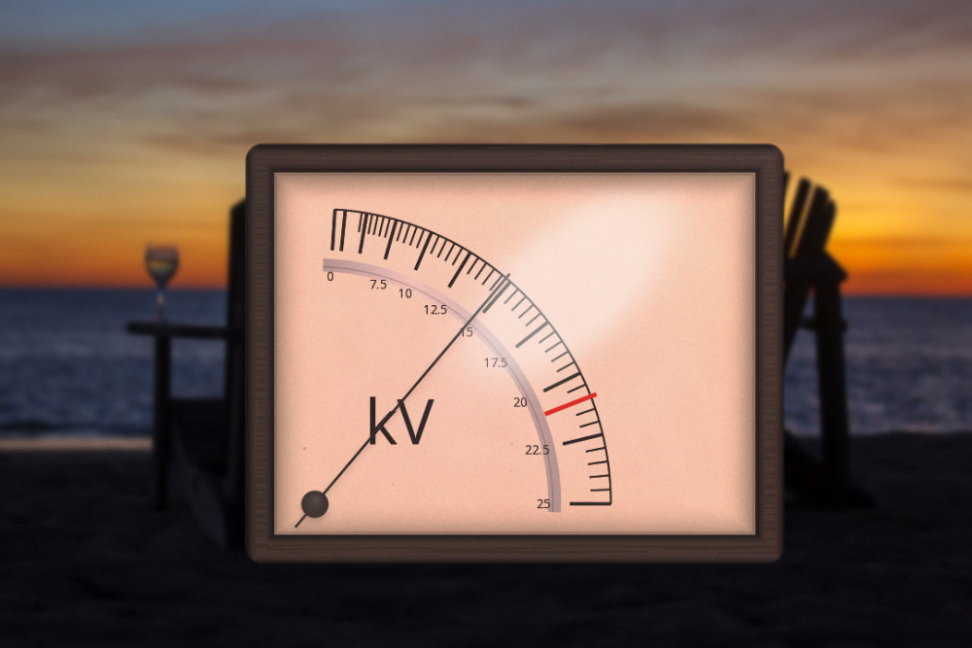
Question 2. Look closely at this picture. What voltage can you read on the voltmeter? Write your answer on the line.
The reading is 14.75 kV
